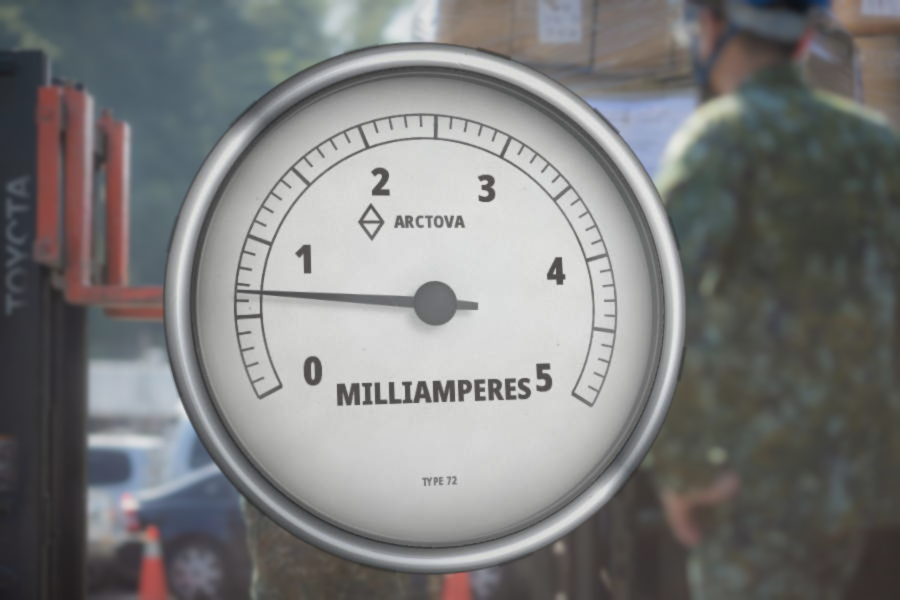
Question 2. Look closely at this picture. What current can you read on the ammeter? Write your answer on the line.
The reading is 0.65 mA
